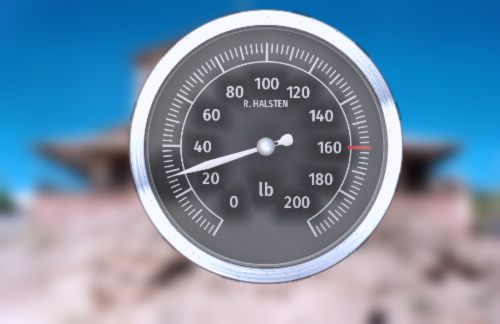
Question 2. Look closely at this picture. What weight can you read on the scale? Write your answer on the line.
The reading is 28 lb
